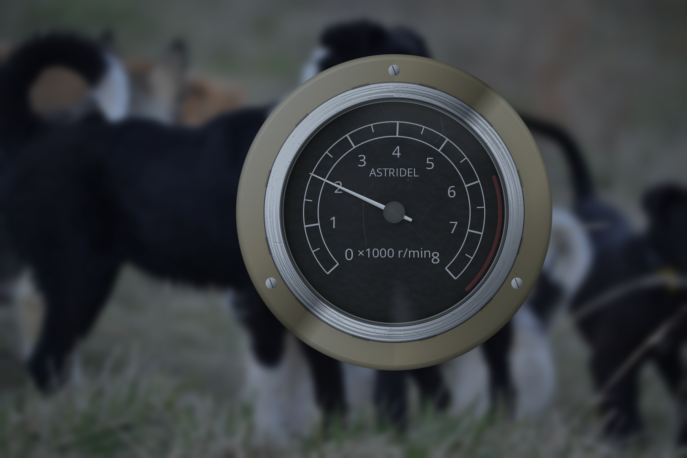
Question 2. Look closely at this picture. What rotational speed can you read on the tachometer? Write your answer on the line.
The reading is 2000 rpm
